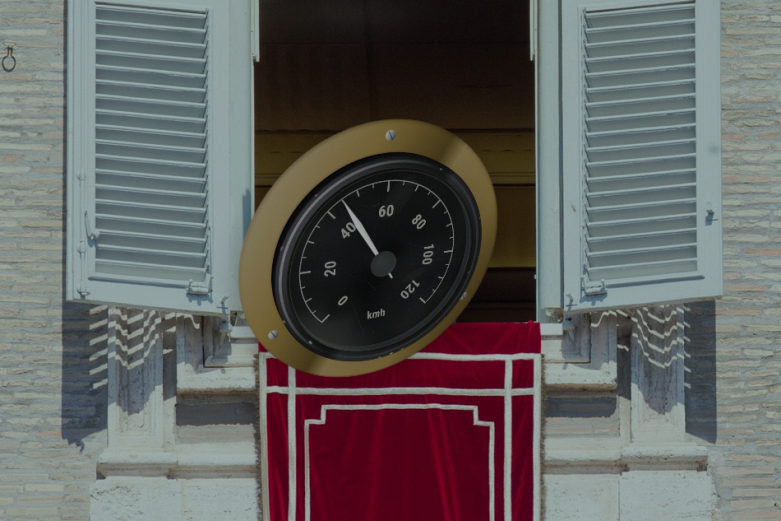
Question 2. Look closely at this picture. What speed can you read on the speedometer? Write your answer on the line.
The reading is 45 km/h
